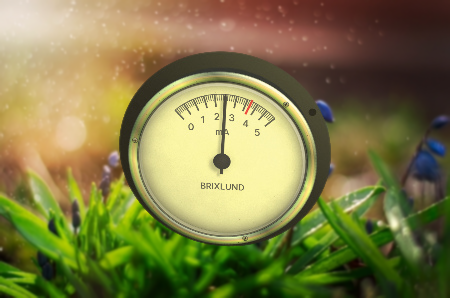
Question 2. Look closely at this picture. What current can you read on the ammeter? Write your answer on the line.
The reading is 2.5 mA
